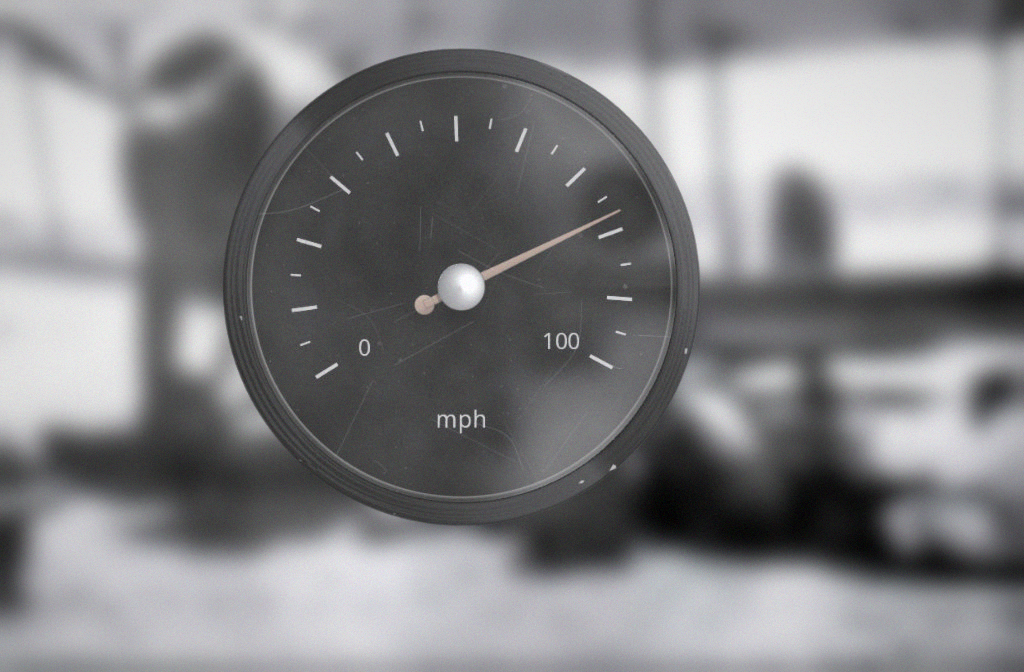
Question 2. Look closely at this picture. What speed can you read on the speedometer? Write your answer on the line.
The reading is 77.5 mph
